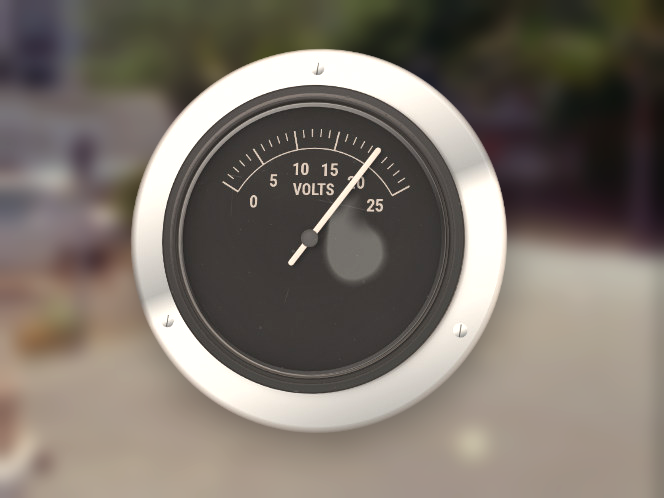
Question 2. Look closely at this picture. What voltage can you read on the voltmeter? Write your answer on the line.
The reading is 20 V
